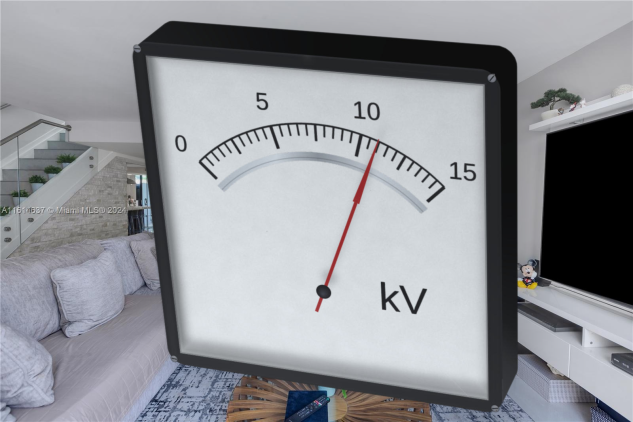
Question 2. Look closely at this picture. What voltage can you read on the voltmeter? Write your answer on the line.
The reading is 11 kV
